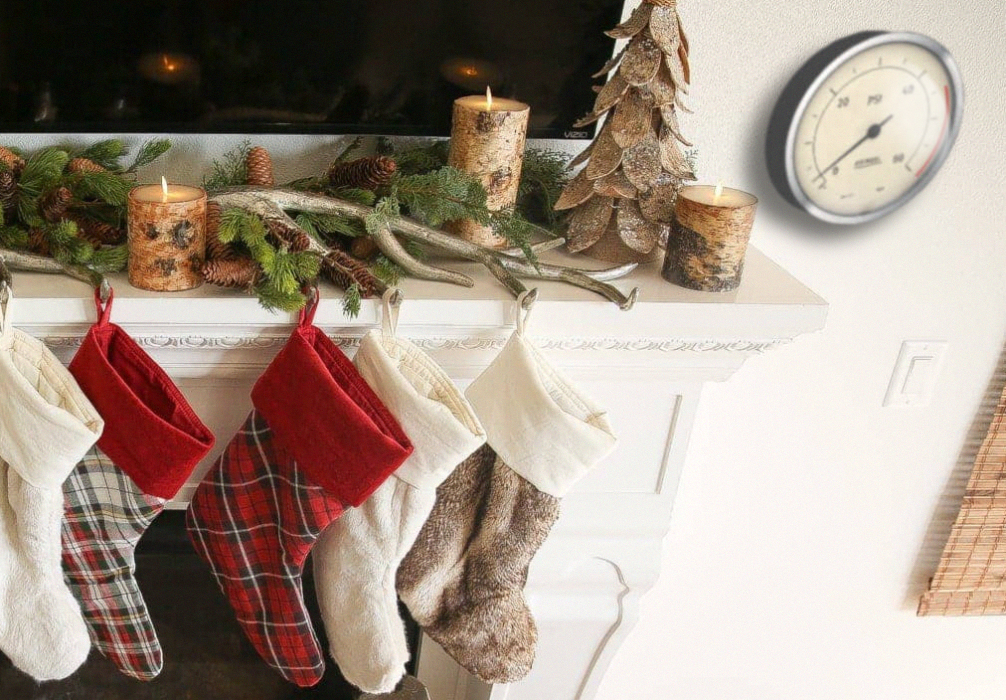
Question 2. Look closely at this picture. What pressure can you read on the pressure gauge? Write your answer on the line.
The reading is 2.5 psi
